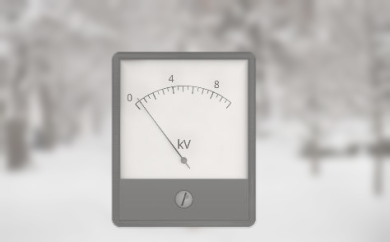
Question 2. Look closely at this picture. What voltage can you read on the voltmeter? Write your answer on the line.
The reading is 0.5 kV
